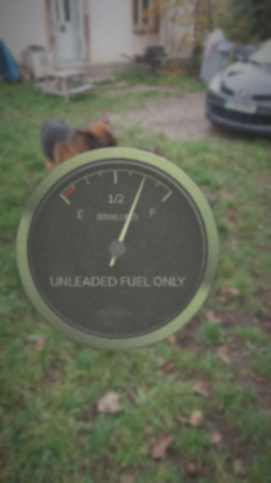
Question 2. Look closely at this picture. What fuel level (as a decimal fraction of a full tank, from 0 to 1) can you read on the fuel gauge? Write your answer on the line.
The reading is 0.75
